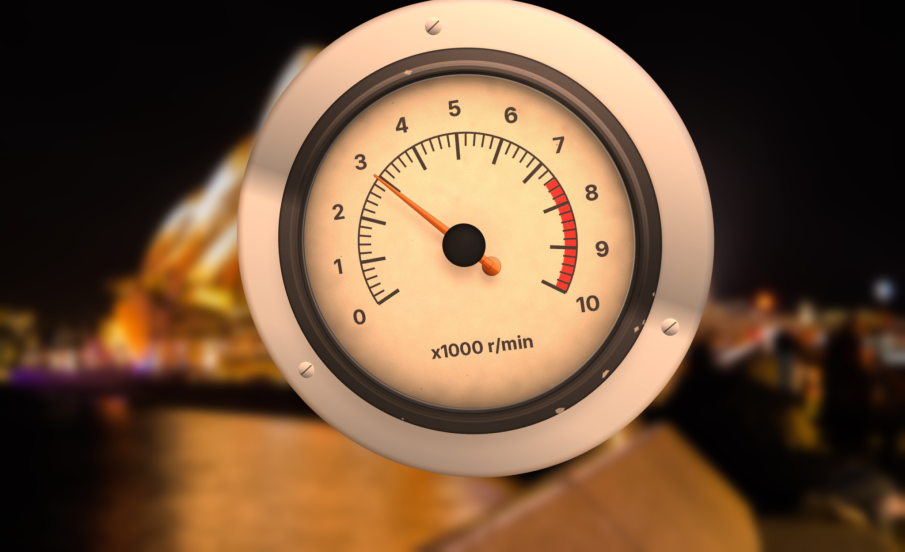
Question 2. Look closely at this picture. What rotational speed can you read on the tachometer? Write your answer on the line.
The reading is 3000 rpm
